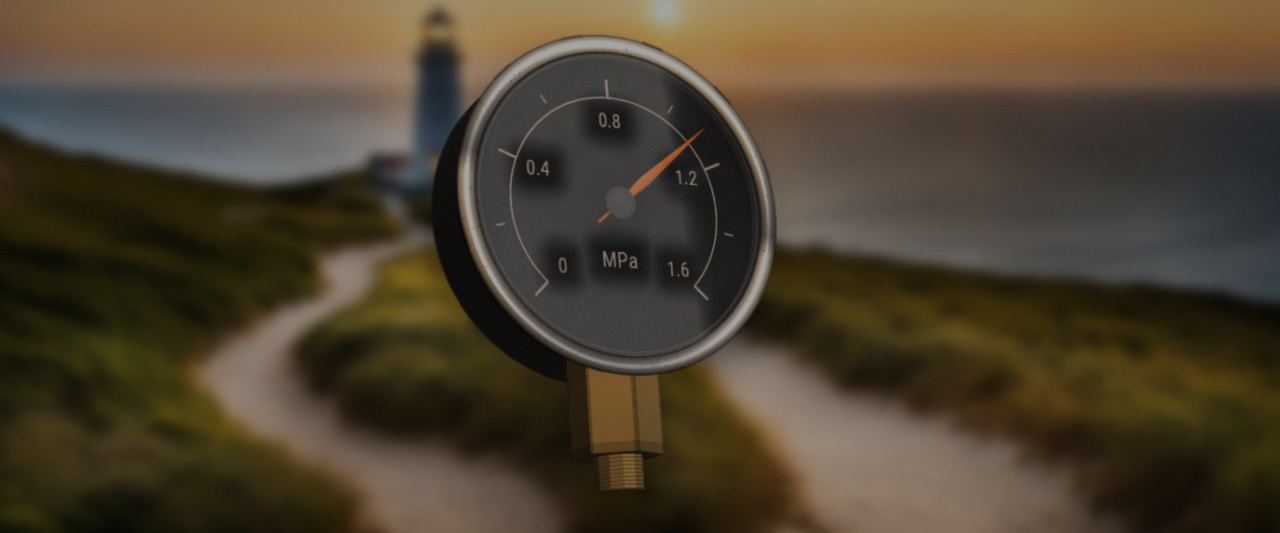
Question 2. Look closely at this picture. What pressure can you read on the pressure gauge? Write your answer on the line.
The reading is 1.1 MPa
